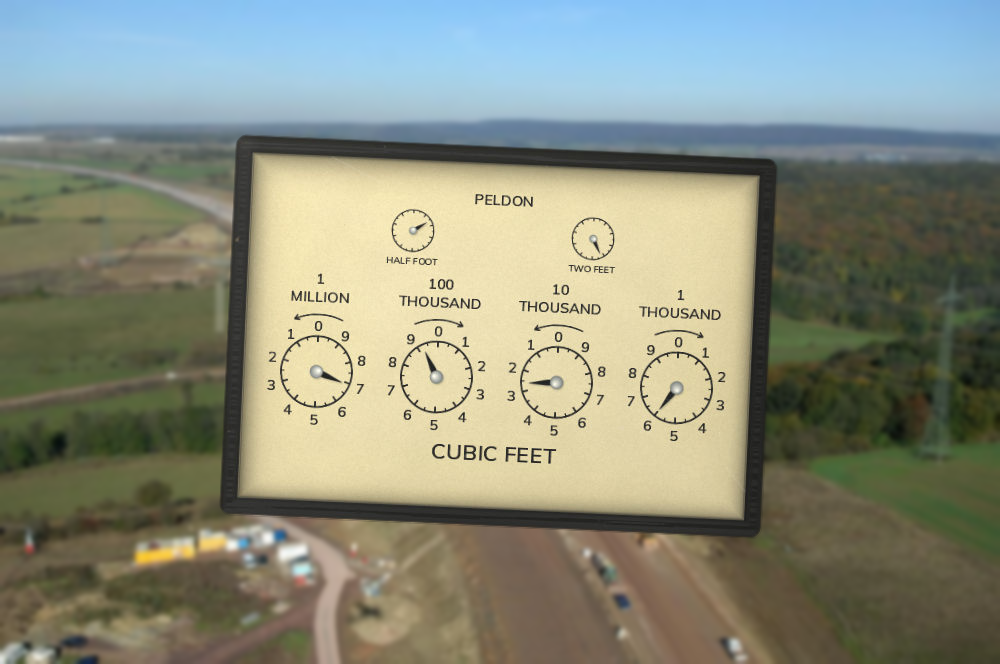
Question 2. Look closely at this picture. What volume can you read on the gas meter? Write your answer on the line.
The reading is 692600 ft³
